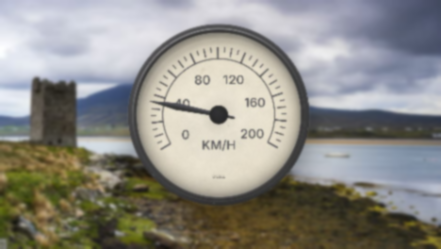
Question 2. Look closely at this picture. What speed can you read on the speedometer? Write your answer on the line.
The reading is 35 km/h
